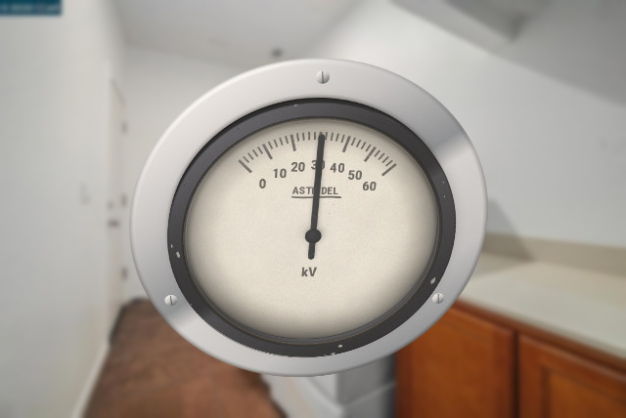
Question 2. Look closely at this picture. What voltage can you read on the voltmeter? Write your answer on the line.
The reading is 30 kV
